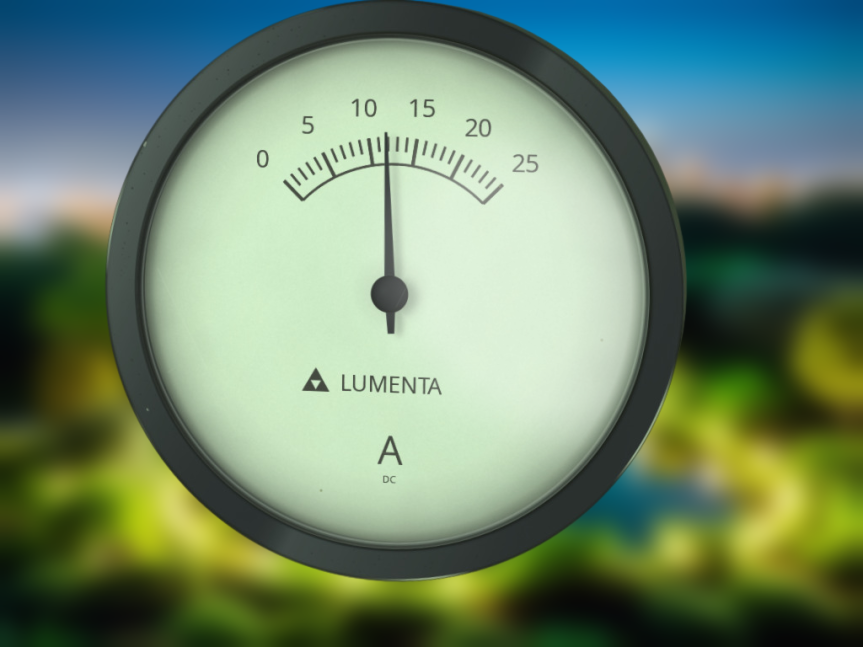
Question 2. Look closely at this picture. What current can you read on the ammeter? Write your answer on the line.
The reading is 12 A
